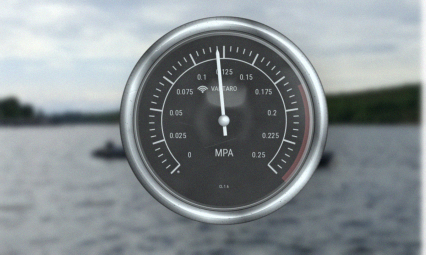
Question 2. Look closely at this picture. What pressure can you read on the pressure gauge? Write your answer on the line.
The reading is 0.12 MPa
